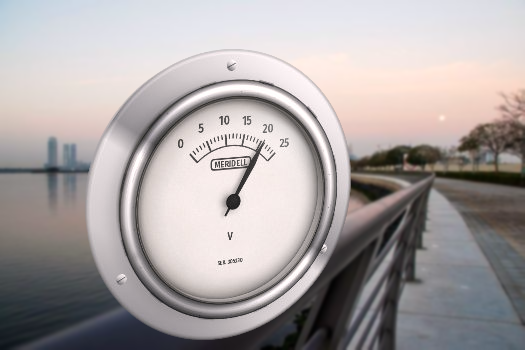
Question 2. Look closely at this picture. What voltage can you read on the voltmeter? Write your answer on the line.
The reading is 20 V
